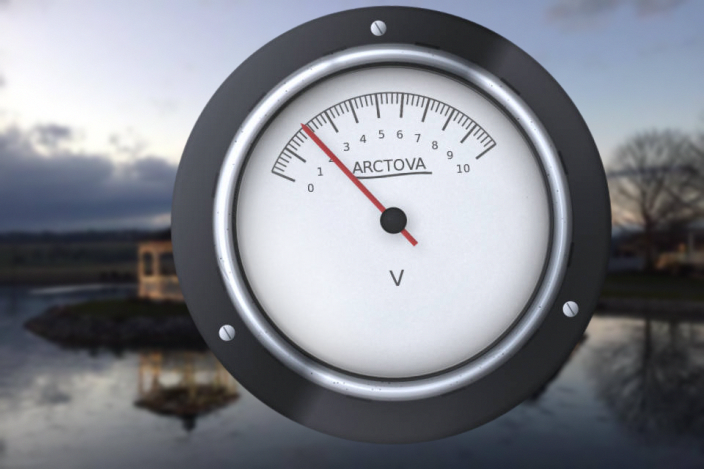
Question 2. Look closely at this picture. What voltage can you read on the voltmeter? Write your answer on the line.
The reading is 2 V
